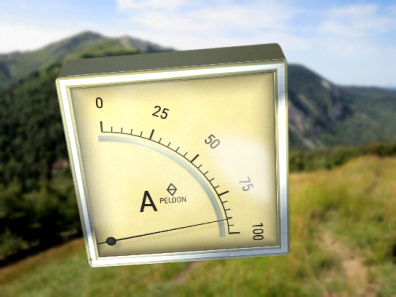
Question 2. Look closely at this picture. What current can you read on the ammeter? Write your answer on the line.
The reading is 90 A
